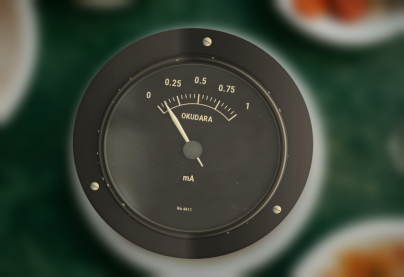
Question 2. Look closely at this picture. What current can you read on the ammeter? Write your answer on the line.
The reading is 0.1 mA
